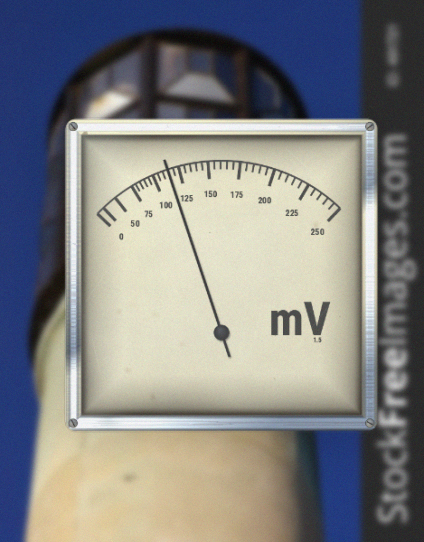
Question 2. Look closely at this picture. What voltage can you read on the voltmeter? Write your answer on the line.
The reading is 115 mV
